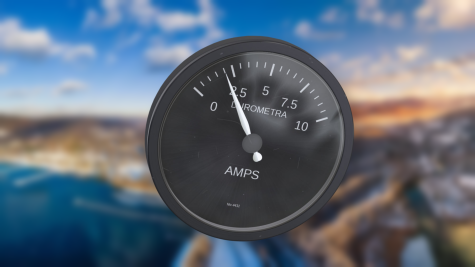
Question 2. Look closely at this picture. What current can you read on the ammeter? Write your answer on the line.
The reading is 2 A
